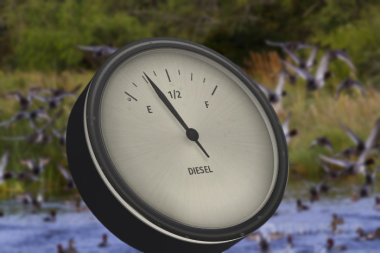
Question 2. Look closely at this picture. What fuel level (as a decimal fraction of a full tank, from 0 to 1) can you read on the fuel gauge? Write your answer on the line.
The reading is 0.25
